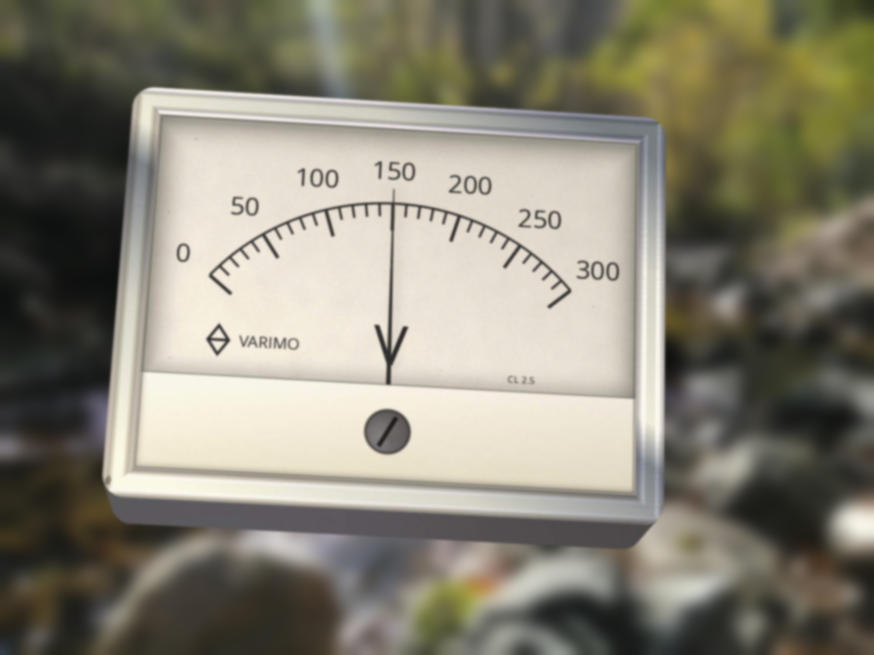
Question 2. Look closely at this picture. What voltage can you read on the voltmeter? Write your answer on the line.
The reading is 150 V
